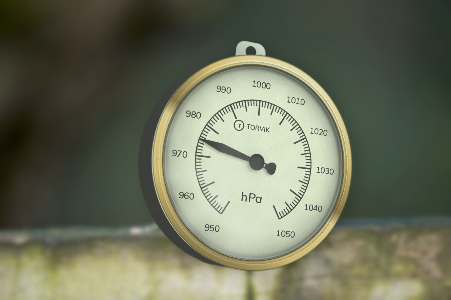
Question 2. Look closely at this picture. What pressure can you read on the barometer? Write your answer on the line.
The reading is 975 hPa
